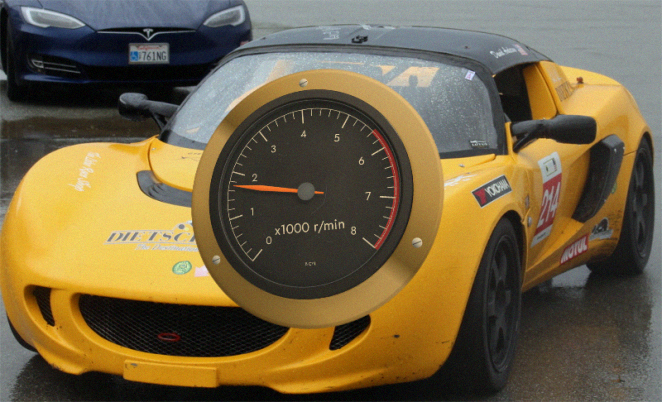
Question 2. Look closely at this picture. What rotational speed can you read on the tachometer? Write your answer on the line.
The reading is 1700 rpm
